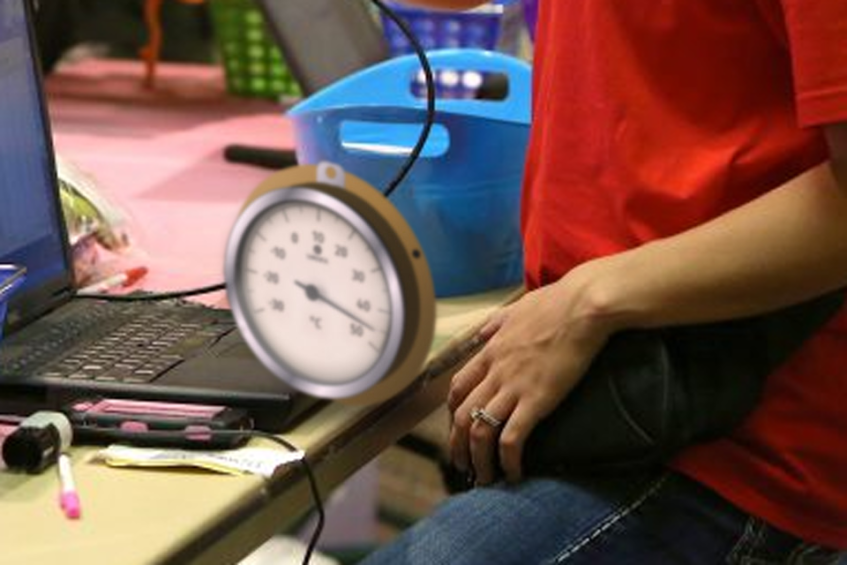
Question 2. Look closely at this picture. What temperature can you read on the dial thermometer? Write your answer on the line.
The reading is 45 °C
